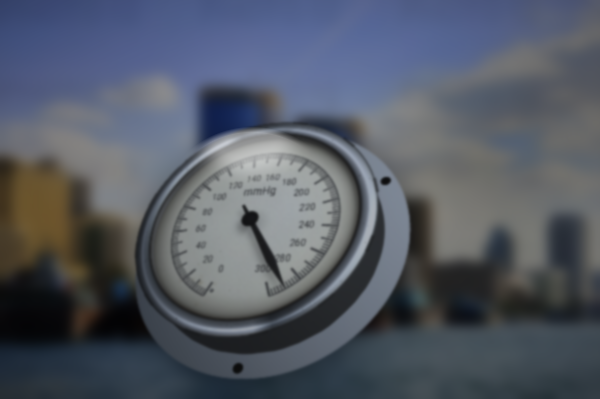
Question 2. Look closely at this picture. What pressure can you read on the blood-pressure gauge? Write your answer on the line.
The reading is 290 mmHg
